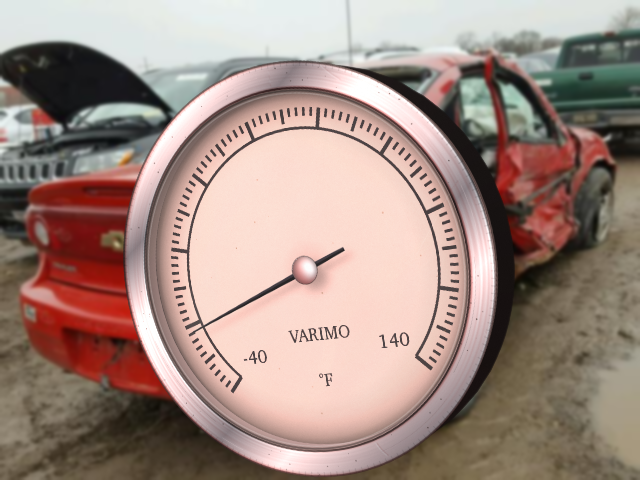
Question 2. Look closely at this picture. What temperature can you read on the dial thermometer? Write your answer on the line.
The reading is -22 °F
